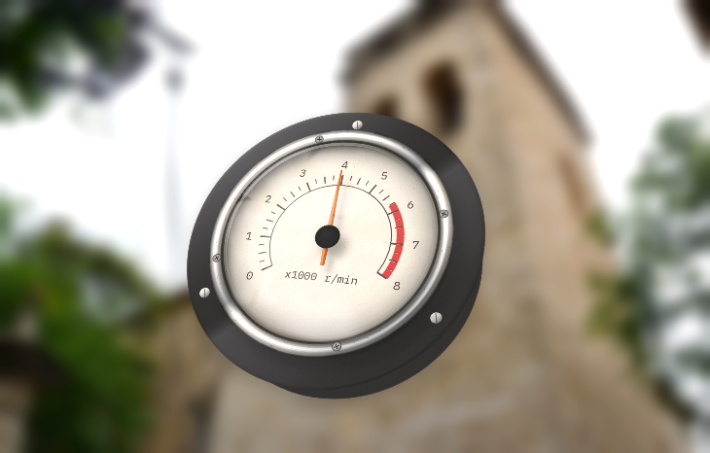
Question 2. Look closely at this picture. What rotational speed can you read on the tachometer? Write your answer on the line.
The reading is 4000 rpm
